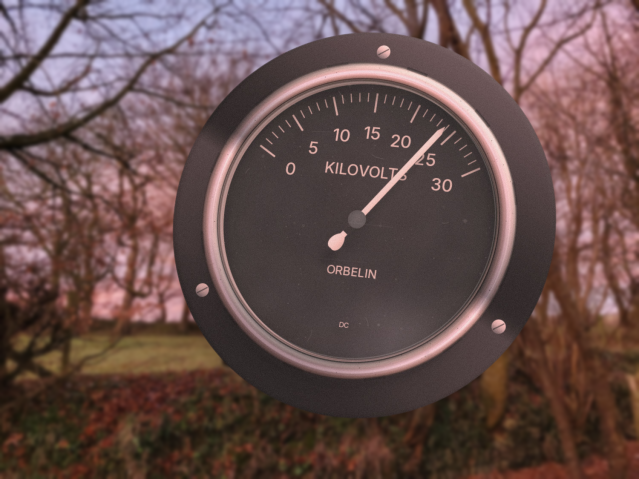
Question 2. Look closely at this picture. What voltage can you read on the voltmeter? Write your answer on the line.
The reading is 24 kV
